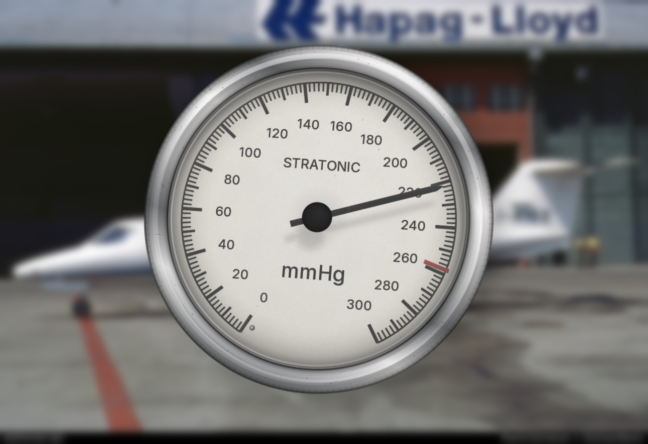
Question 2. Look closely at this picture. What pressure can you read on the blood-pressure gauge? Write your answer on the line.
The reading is 222 mmHg
